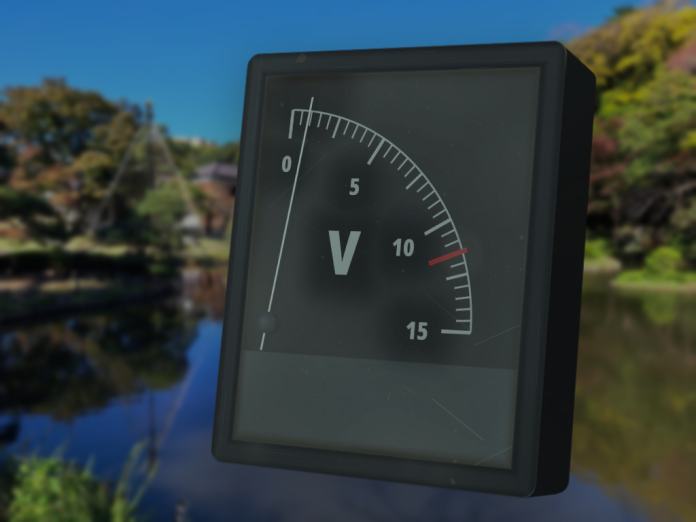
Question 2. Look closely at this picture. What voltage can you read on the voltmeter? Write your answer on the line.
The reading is 1 V
